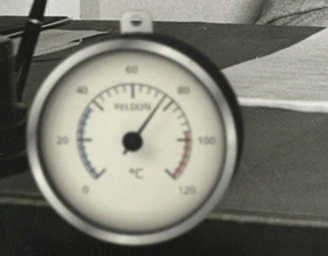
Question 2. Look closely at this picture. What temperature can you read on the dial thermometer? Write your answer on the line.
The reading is 76 °C
